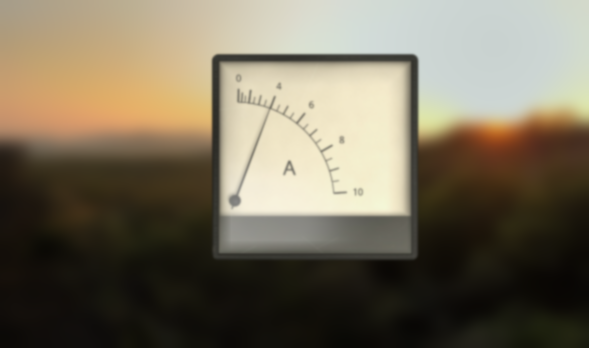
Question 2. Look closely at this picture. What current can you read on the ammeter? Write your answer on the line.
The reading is 4 A
